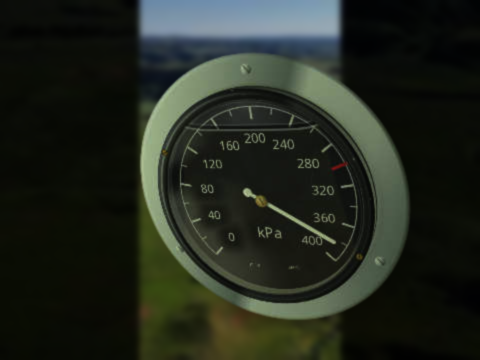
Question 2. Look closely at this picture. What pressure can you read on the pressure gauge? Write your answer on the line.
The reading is 380 kPa
